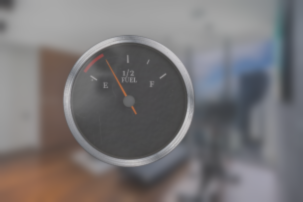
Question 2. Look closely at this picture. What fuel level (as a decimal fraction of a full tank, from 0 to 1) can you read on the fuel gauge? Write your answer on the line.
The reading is 0.25
